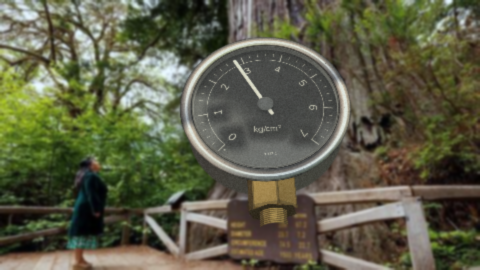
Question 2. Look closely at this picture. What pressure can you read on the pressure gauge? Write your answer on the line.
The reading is 2.8 kg/cm²
